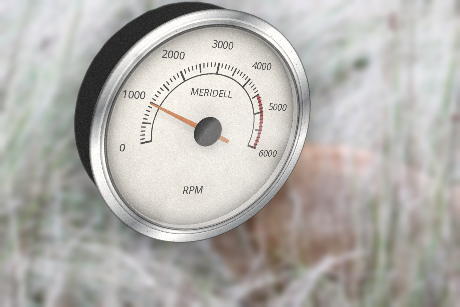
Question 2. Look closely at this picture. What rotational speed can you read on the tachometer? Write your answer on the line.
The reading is 1000 rpm
